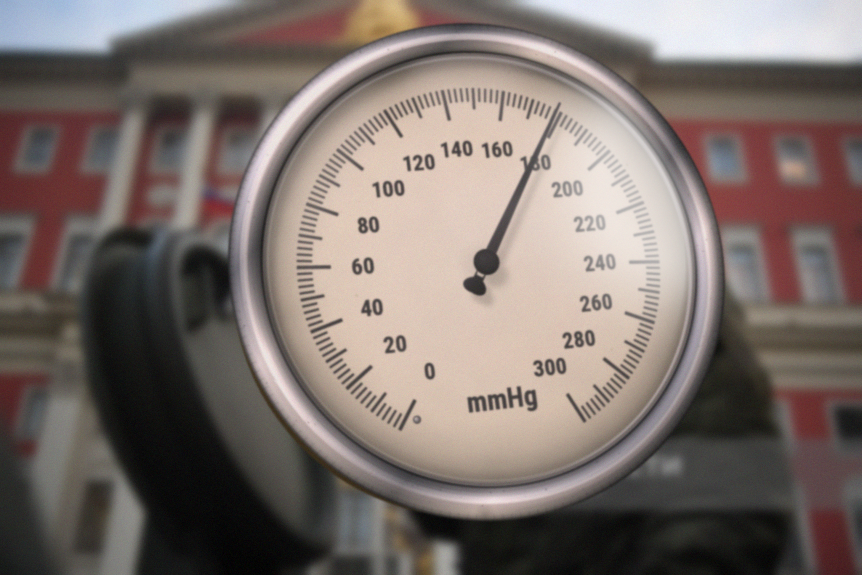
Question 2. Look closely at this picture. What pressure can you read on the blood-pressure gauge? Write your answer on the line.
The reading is 178 mmHg
